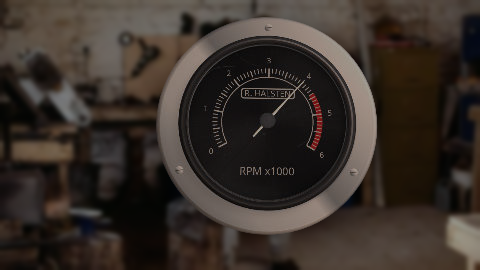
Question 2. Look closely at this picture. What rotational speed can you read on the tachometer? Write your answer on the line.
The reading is 4000 rpm
